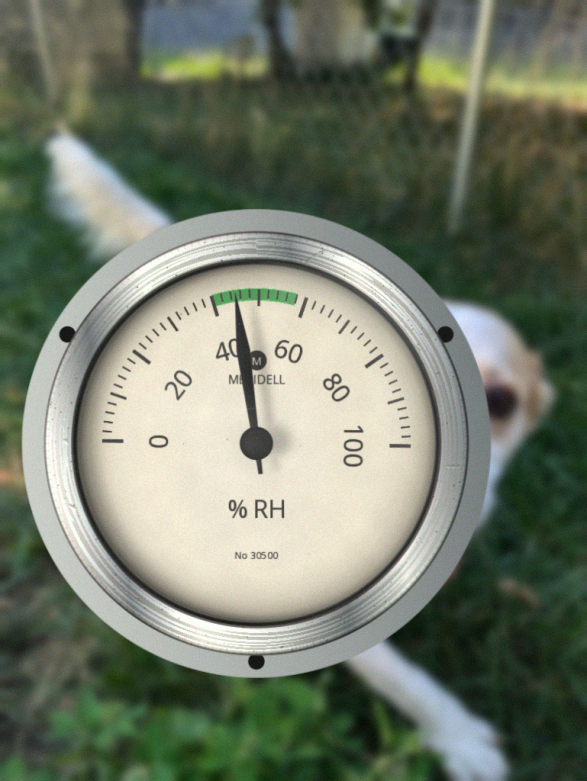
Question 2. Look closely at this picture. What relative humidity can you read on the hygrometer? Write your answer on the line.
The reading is 45 %
